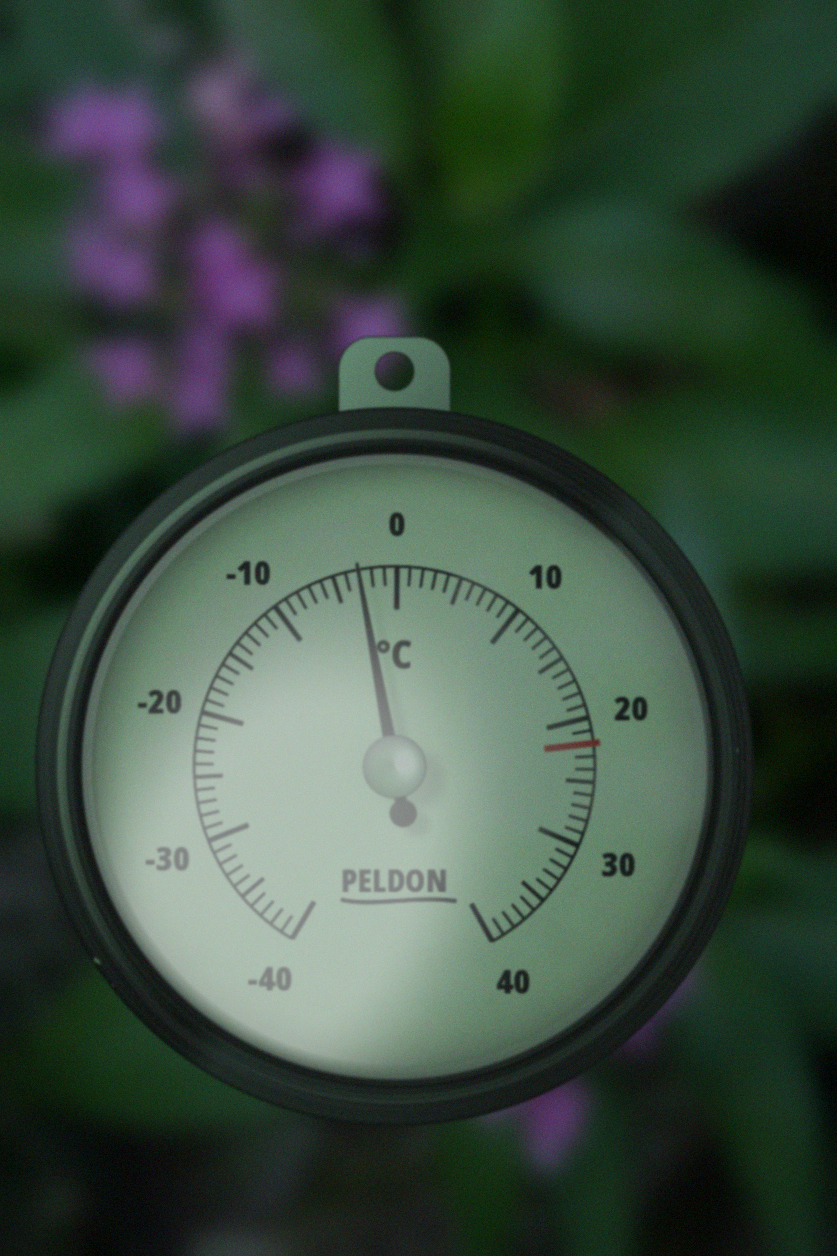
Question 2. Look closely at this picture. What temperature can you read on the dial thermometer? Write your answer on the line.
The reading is -3 °C
